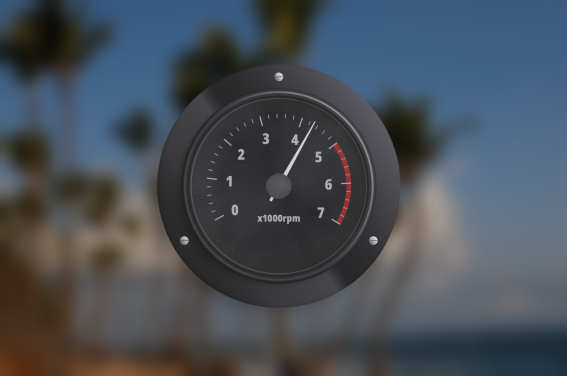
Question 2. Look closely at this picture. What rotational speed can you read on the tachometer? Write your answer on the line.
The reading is 4300 rpm
